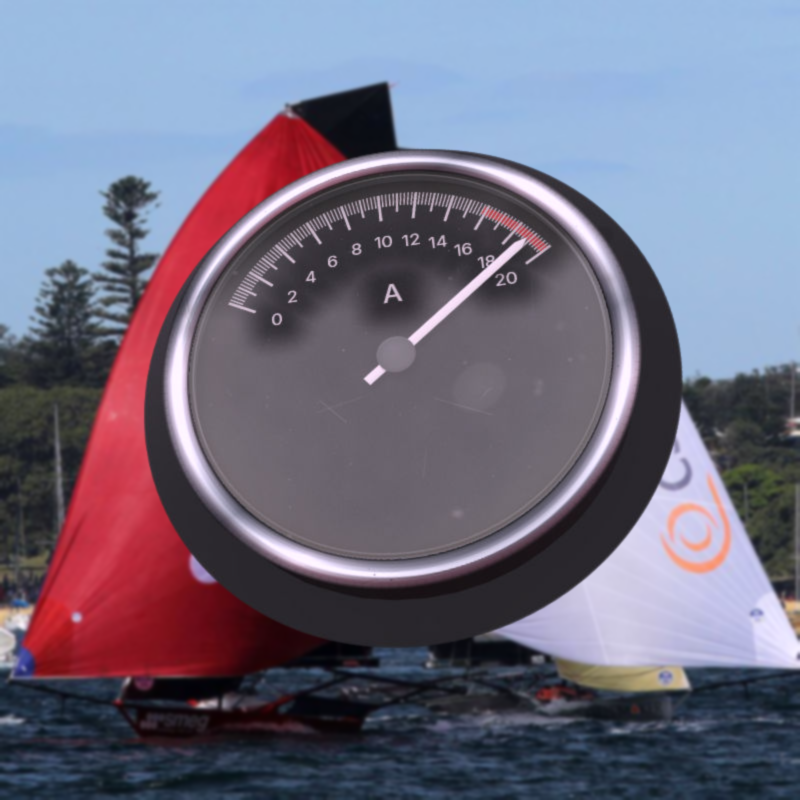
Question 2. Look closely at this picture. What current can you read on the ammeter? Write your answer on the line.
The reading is 19 A
